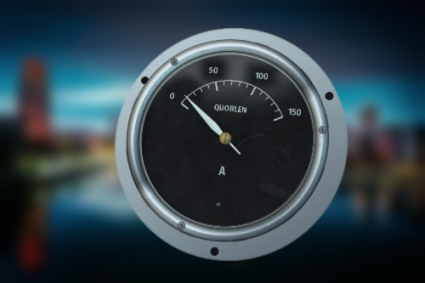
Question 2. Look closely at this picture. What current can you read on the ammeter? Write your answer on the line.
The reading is 10 A
